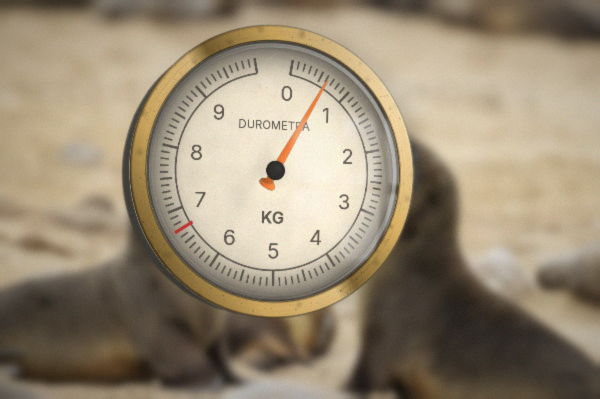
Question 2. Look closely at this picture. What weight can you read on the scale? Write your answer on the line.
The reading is 0.6 kg
